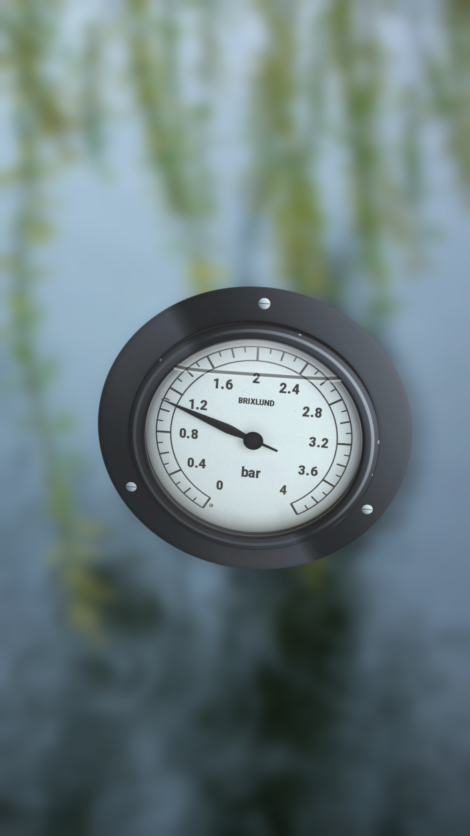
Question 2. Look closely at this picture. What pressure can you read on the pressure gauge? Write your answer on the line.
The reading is 1.1 bar
